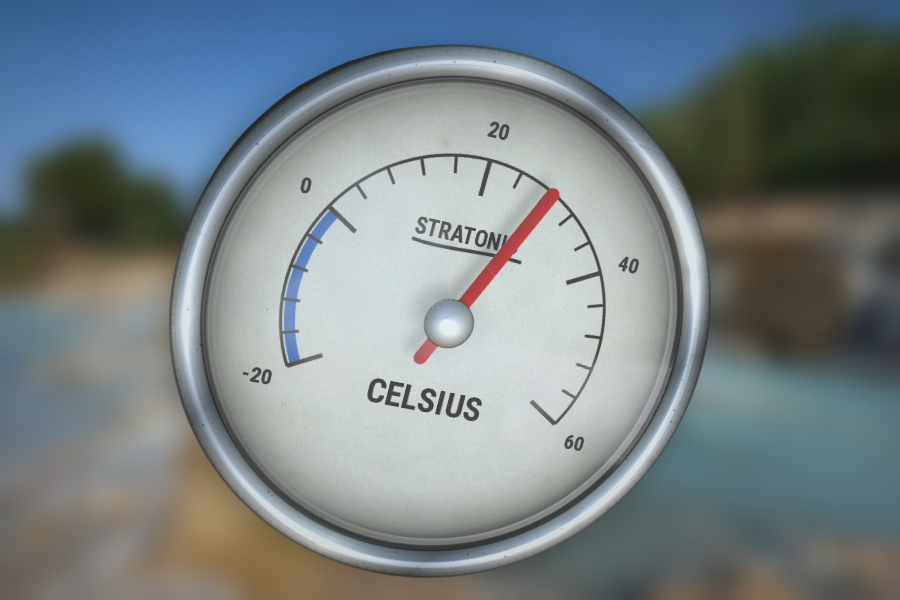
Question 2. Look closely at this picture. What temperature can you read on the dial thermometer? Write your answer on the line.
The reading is 28 °C
